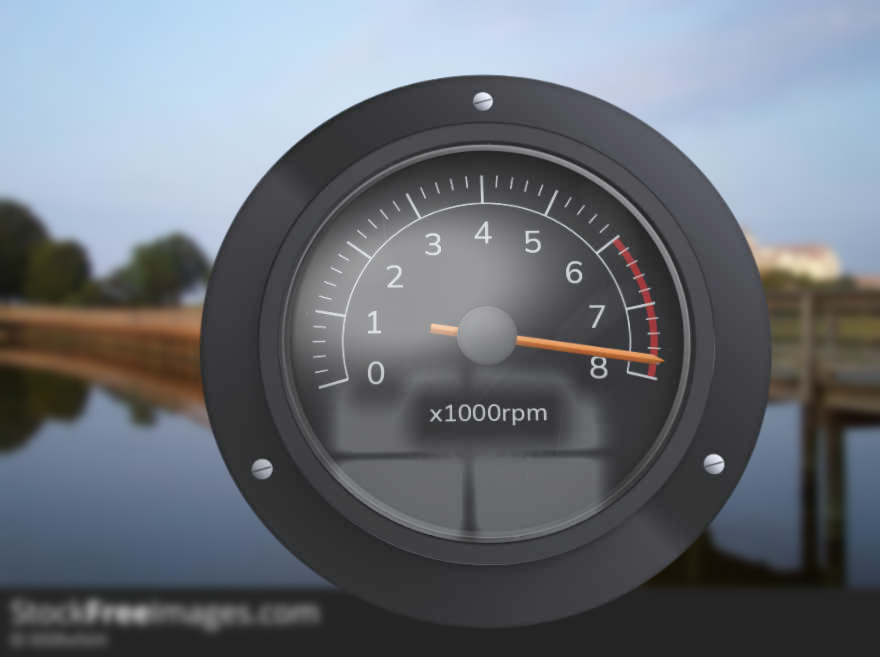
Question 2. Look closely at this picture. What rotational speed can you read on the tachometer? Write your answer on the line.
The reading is 7800 rpm
